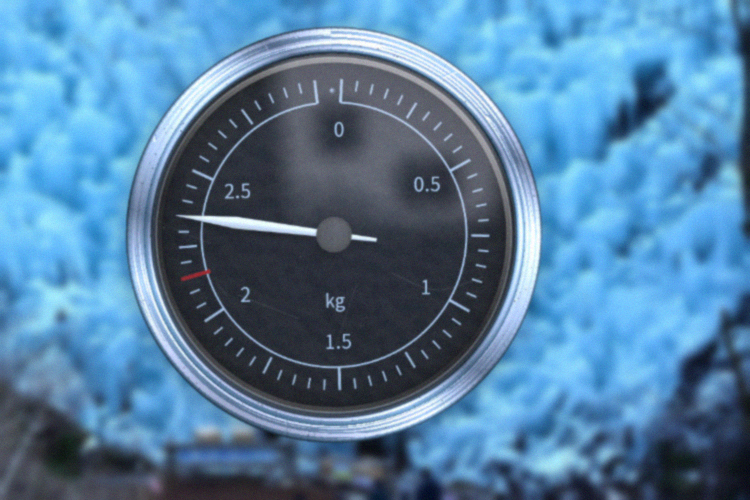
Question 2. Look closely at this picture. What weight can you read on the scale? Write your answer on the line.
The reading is 2.35 kg
